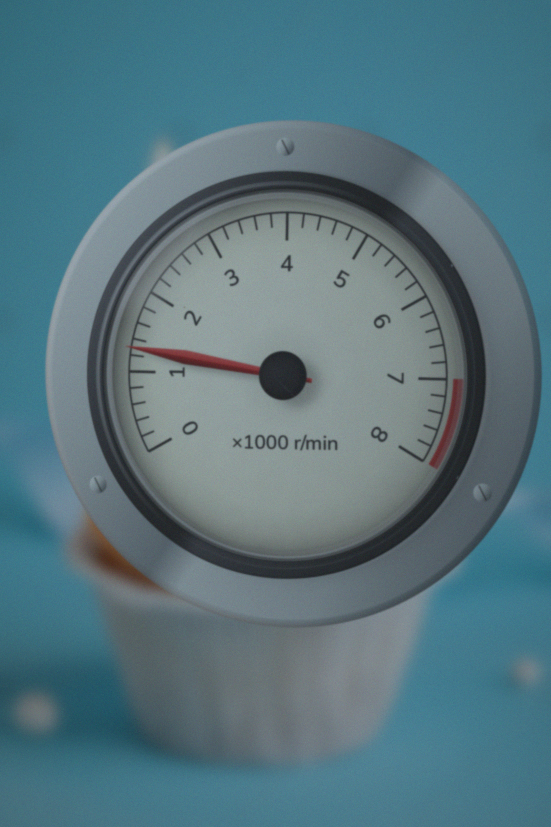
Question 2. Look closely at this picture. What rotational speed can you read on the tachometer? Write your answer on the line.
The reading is 1300 rpm
